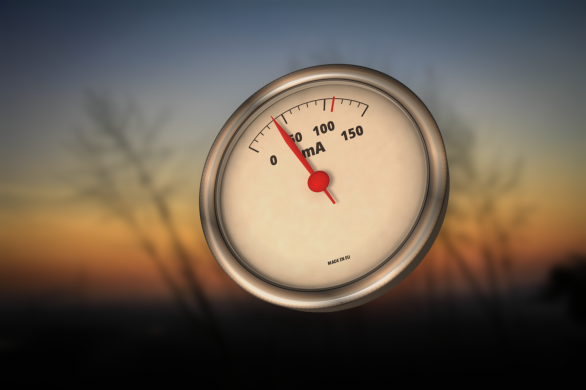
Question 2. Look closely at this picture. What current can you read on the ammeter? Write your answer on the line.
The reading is 40 mA
